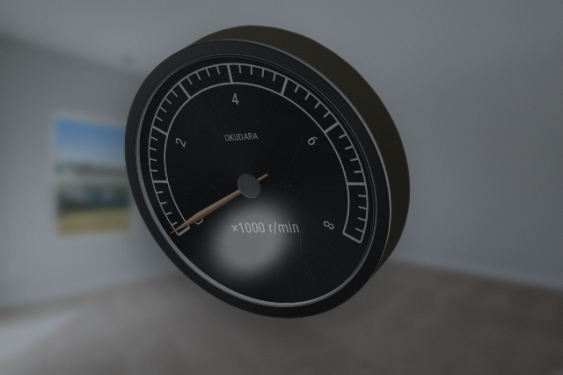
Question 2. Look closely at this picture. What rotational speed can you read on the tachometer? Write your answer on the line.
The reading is 100 rpm
